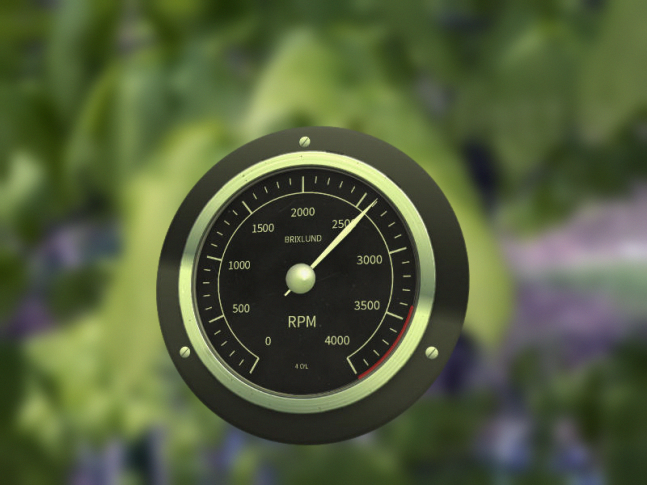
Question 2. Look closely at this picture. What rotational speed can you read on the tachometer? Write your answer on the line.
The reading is 2600 rpm
